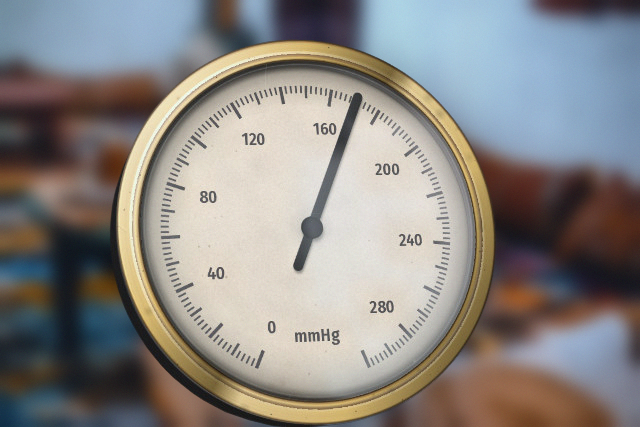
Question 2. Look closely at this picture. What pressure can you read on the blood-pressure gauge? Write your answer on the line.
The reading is 170 mmHg
